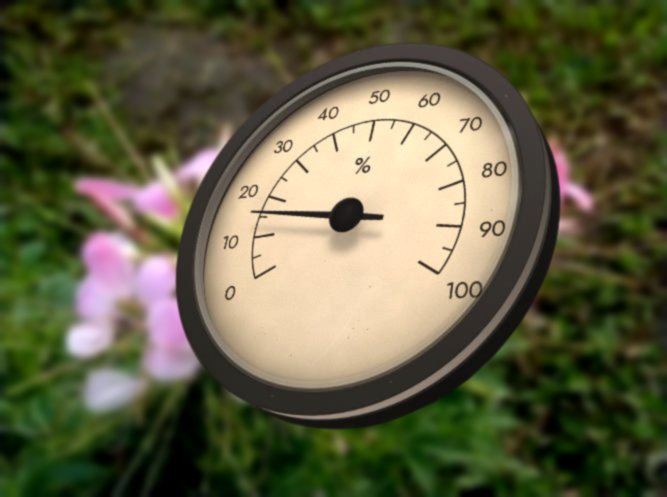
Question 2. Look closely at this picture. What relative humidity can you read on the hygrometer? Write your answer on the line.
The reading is 15 %
